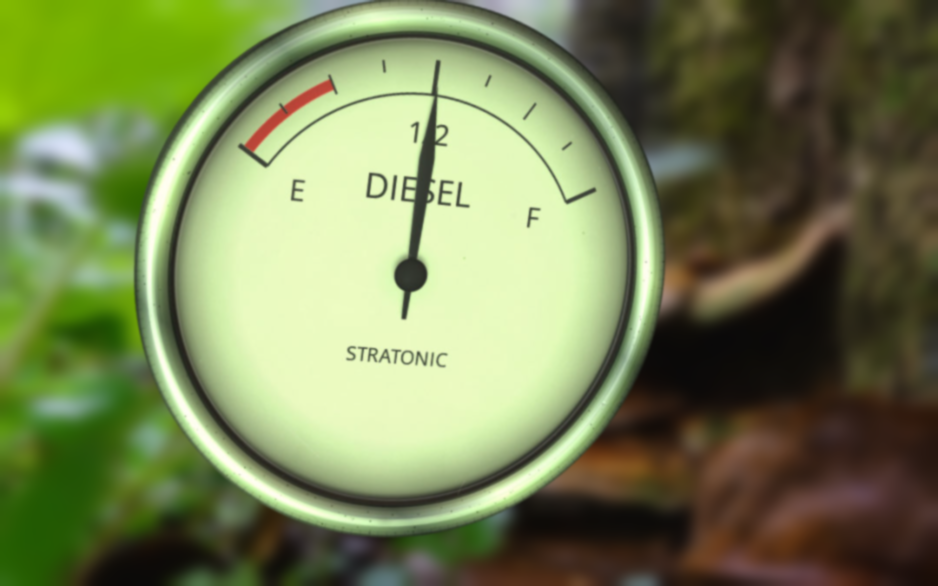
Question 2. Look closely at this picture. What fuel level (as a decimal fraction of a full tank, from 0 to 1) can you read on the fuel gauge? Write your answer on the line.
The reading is 0.5
